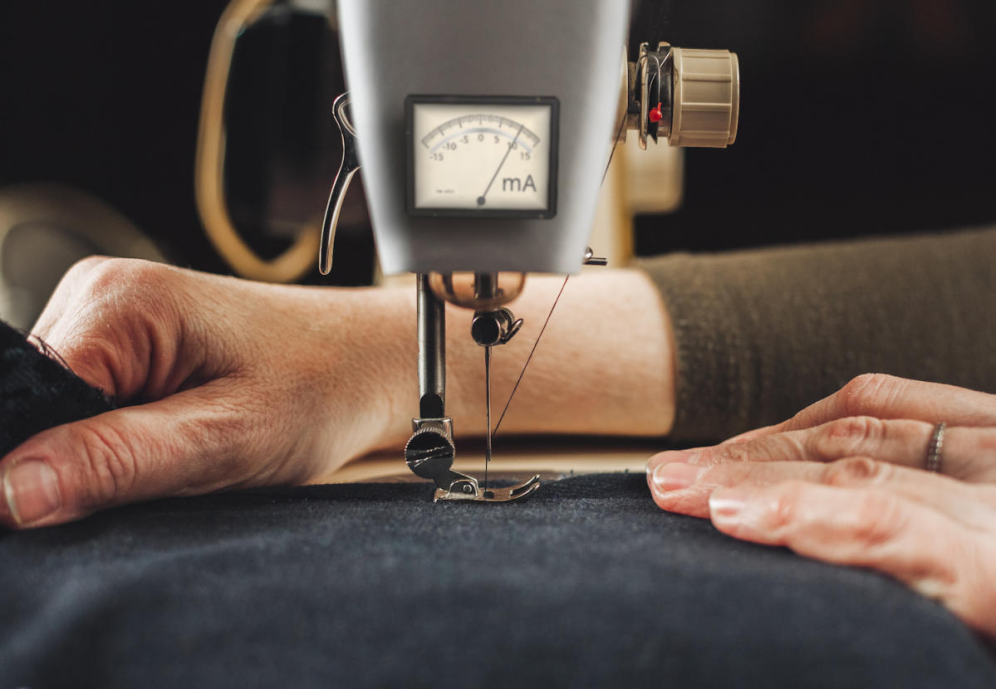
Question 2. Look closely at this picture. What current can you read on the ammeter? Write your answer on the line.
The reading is 10 mA
